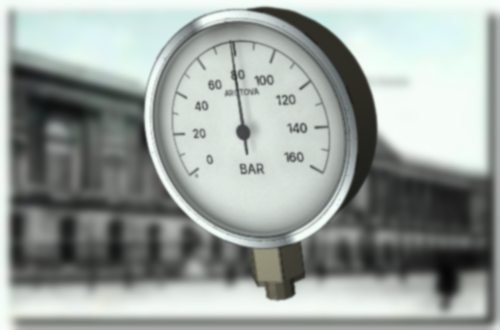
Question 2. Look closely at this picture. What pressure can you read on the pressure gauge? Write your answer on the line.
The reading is 80 bar
